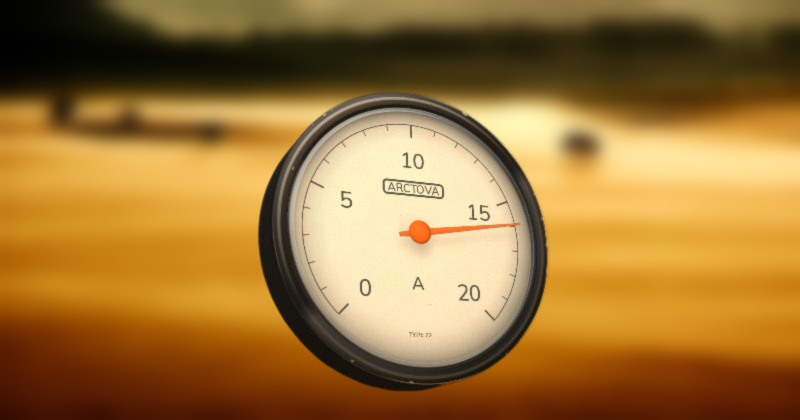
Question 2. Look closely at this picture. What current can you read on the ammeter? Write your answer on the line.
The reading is 16 A
